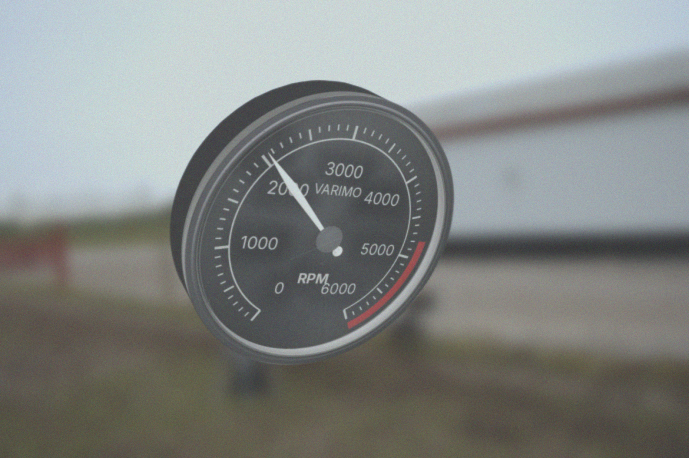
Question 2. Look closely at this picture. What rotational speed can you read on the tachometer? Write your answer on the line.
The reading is 2050 rpm
